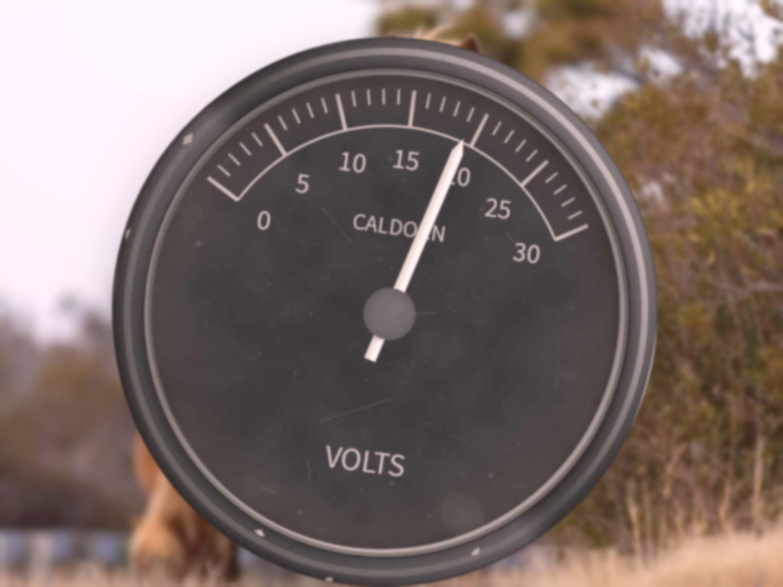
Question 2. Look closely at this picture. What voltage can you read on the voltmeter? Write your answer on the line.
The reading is 19 V
